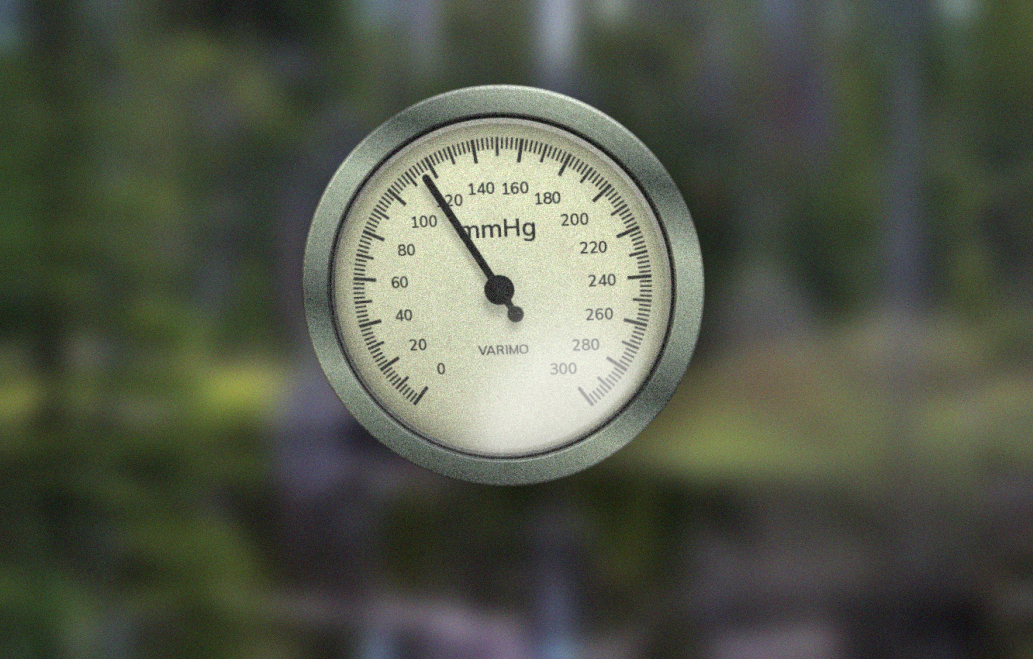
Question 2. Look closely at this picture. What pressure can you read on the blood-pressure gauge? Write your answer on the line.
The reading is 116 mmHg
